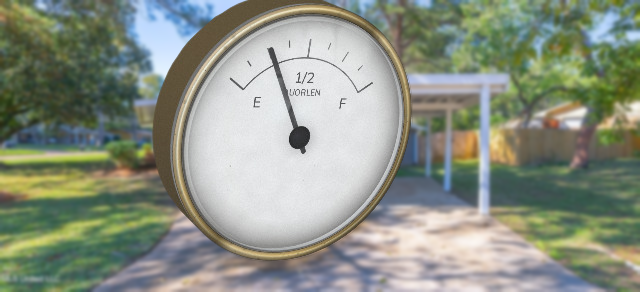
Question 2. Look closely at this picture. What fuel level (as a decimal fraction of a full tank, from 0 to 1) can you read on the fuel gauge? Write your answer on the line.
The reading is 0.25
